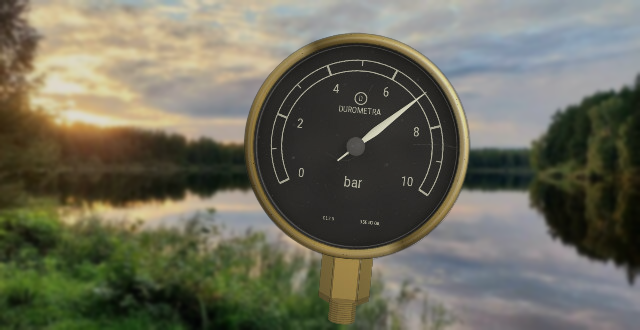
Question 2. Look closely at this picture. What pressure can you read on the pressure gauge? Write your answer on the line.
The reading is 7 bar
